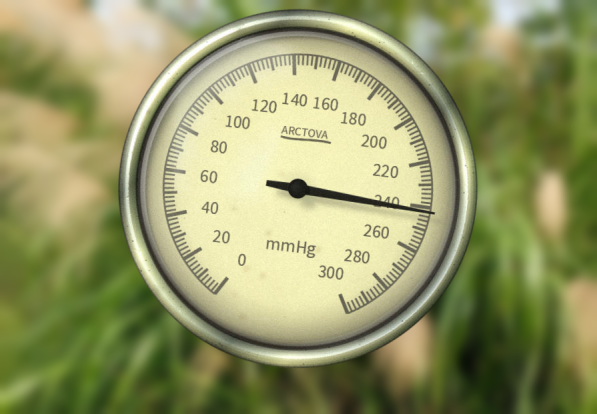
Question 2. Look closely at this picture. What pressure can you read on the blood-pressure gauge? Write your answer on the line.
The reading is 242 mmHg
